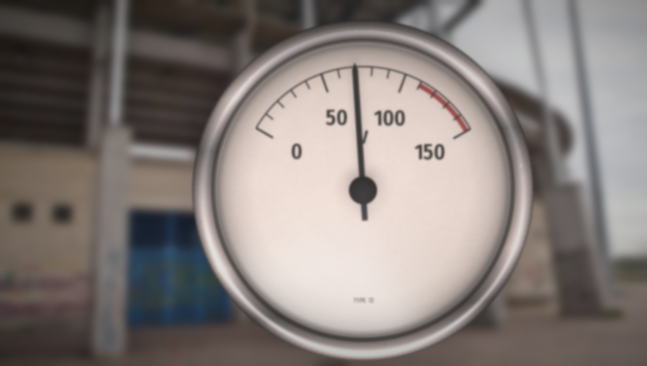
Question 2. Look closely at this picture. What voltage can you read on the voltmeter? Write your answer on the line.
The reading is 70 V
